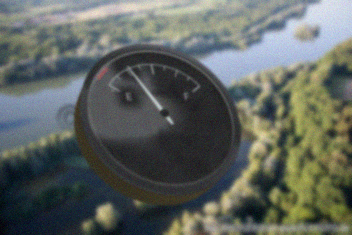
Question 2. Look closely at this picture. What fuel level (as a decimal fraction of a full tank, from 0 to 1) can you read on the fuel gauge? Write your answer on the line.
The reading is 0.25
